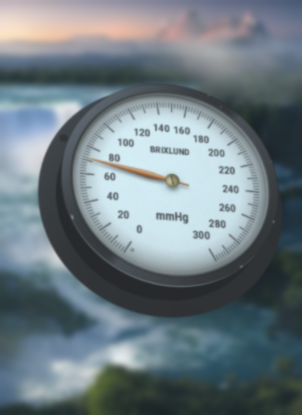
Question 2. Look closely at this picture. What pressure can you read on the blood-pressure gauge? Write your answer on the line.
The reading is 70 mmHg
